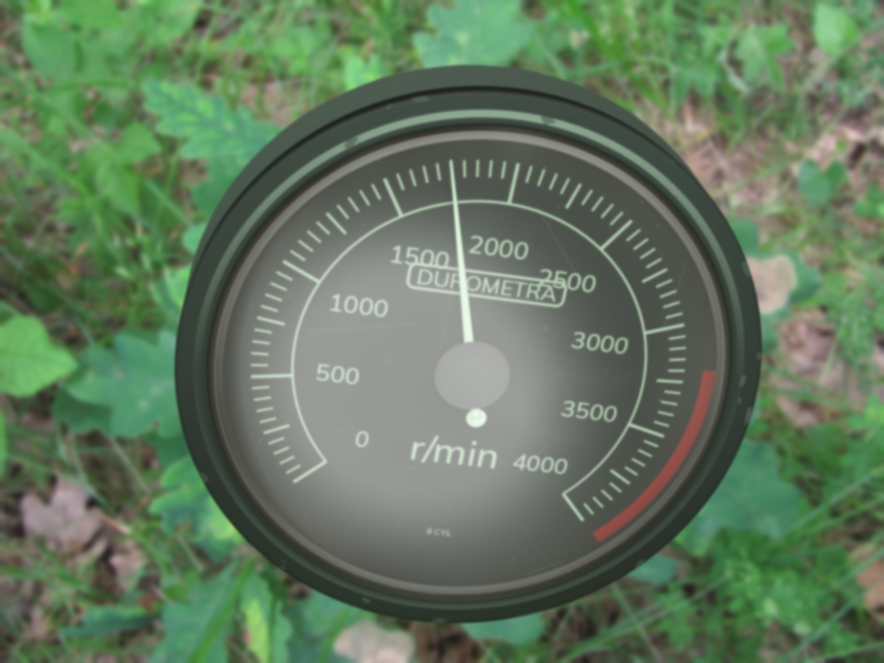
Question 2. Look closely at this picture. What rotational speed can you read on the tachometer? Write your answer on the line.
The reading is 1750 rpm
